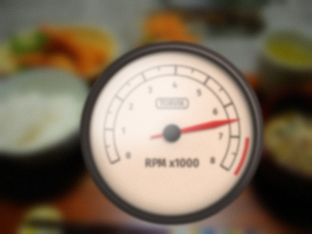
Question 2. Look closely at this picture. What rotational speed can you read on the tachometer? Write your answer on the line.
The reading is 6500 rpm
